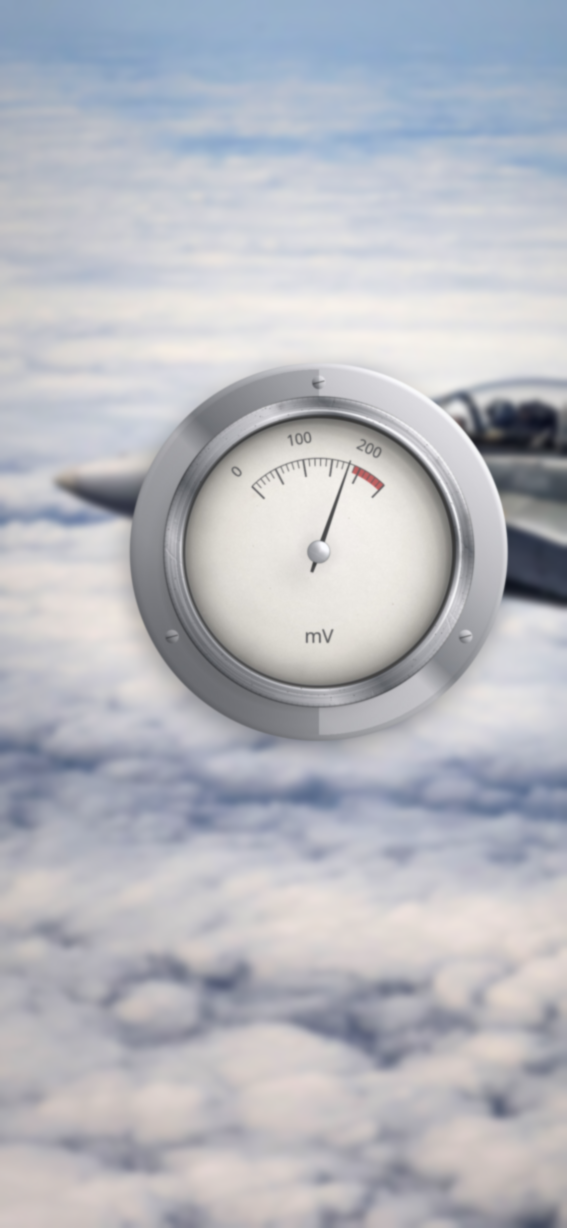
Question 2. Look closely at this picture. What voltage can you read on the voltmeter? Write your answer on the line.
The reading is 180 mV
